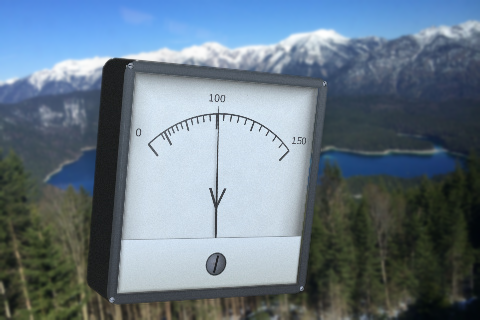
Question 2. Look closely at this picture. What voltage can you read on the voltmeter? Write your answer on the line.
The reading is 100 V
